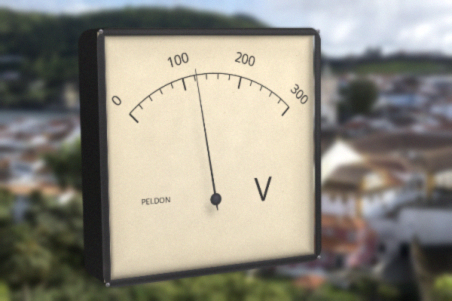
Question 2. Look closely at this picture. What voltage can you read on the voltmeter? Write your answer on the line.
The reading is 120 V
